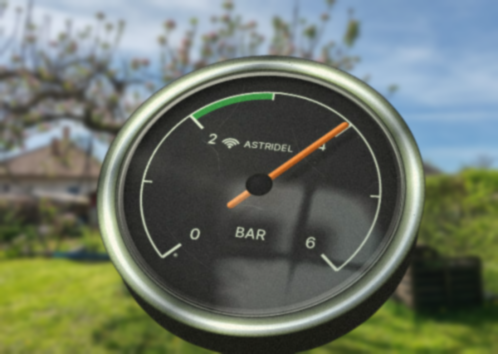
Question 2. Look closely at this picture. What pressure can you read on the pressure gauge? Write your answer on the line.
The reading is 4 bar
